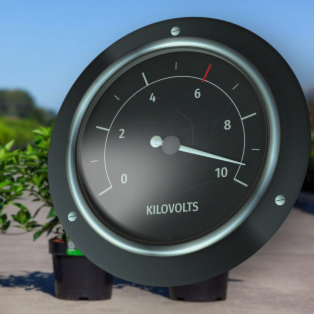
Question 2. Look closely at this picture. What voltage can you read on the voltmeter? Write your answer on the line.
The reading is 9.5 kV
